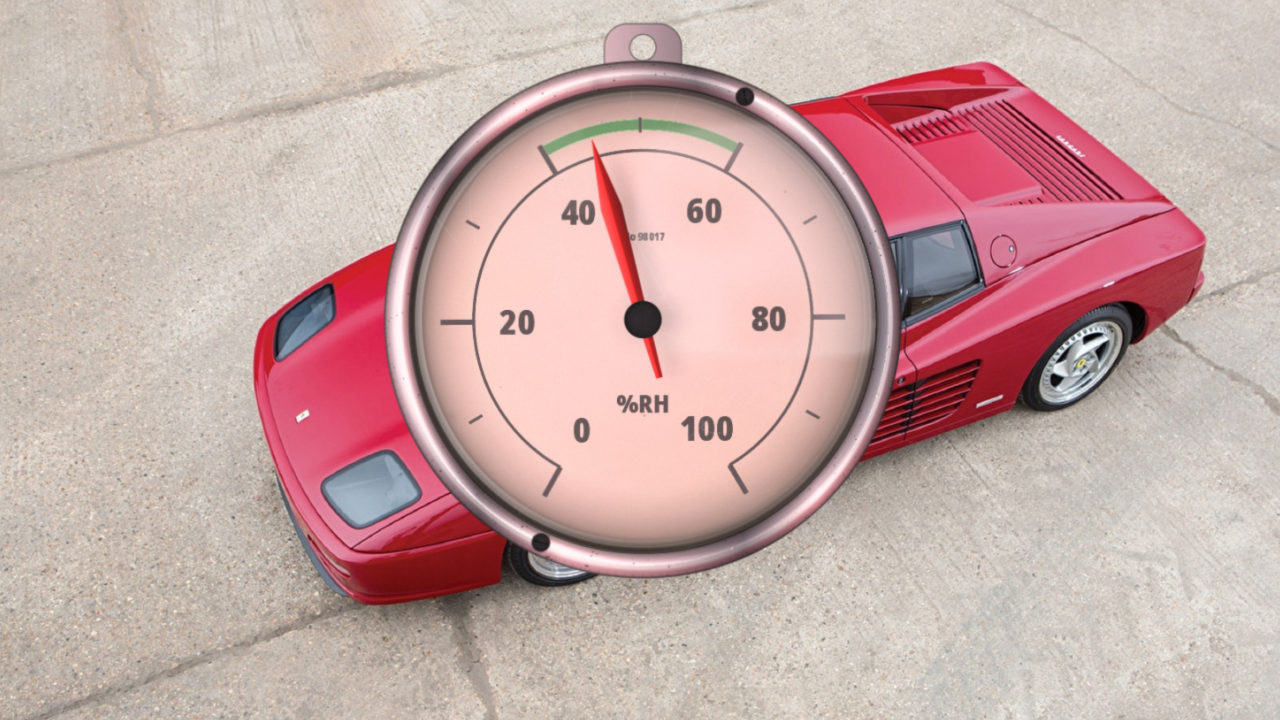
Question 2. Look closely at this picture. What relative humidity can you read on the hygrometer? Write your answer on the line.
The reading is 45 %
